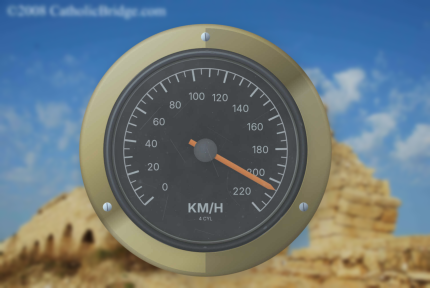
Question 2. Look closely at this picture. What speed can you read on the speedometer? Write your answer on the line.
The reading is 205 km/h
